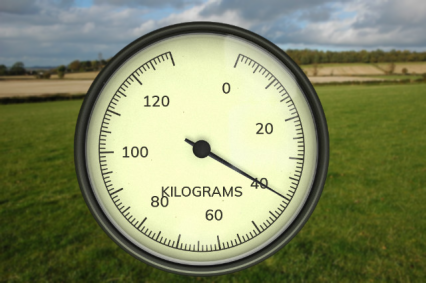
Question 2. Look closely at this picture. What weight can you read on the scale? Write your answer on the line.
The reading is 40 kg
